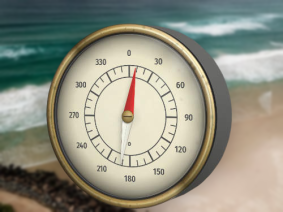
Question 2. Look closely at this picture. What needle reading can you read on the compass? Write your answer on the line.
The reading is 10 °
